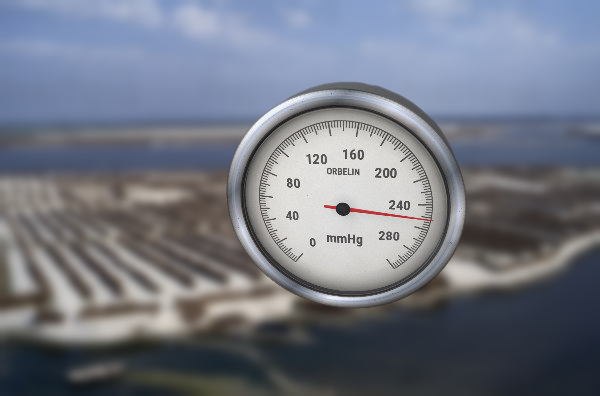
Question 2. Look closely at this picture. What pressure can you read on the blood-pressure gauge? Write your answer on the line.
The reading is 250 mmHg
